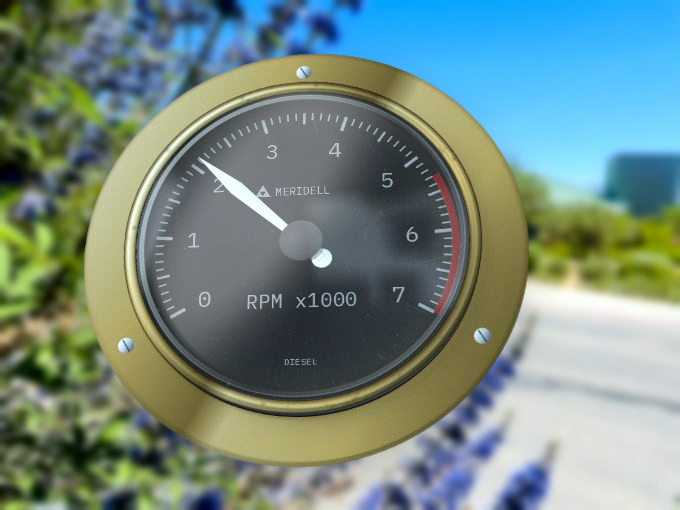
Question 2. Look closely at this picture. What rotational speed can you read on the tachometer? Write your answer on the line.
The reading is 2100 rpm
